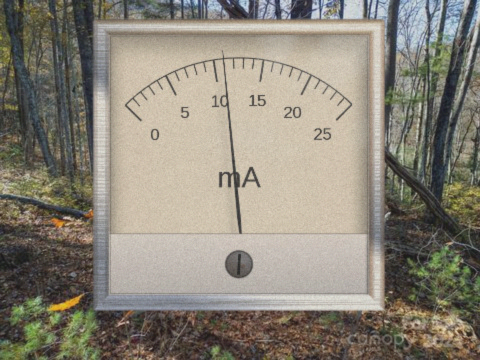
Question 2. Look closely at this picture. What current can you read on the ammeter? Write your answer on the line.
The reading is 11 mA
